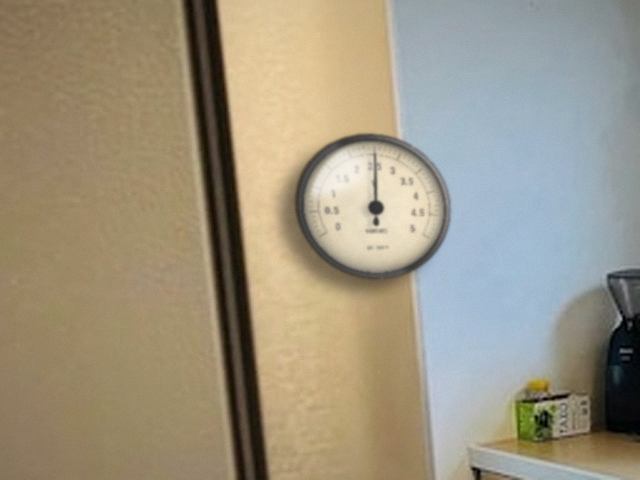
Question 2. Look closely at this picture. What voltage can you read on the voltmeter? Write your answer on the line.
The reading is 2.5 V
